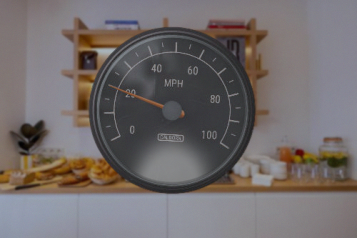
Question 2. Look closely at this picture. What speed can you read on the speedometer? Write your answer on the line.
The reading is 20 mph
